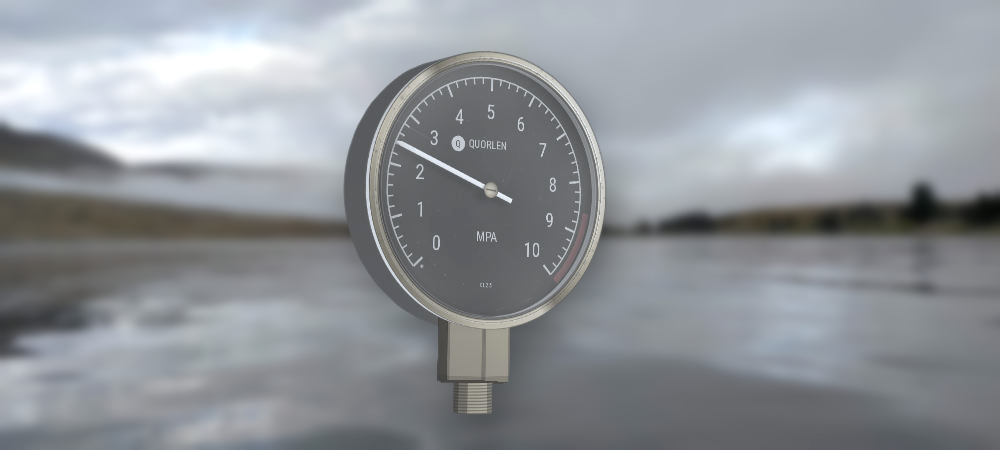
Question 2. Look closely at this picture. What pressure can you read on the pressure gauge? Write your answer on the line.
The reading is 2.4 MPa
